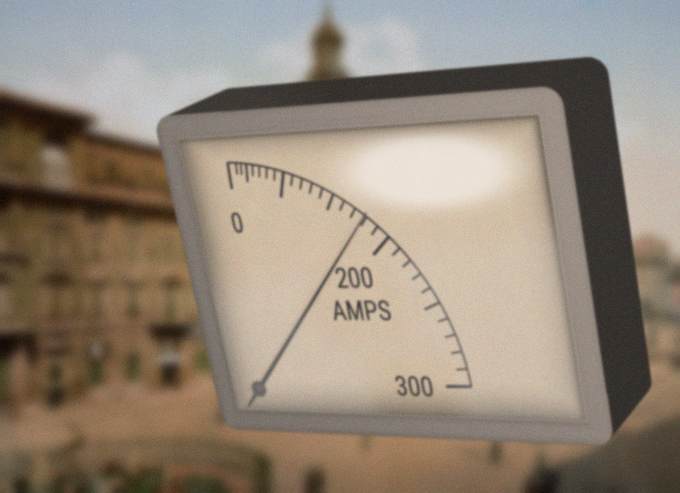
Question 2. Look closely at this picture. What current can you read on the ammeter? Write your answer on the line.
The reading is 180 A
